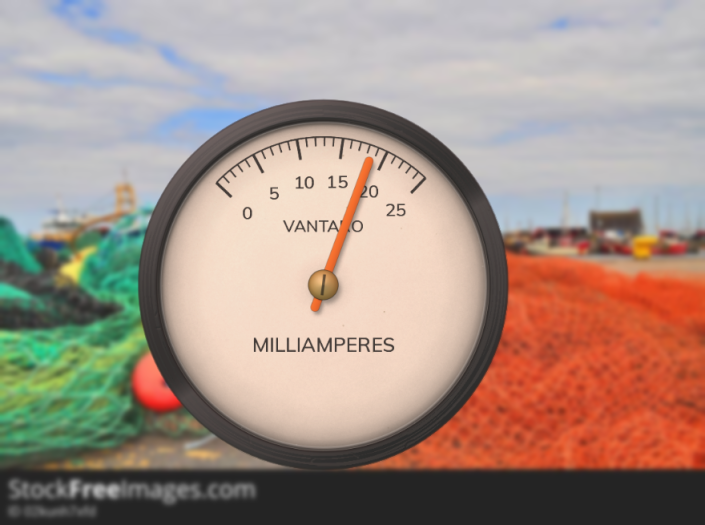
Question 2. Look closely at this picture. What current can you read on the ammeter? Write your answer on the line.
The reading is 18.5 mA
